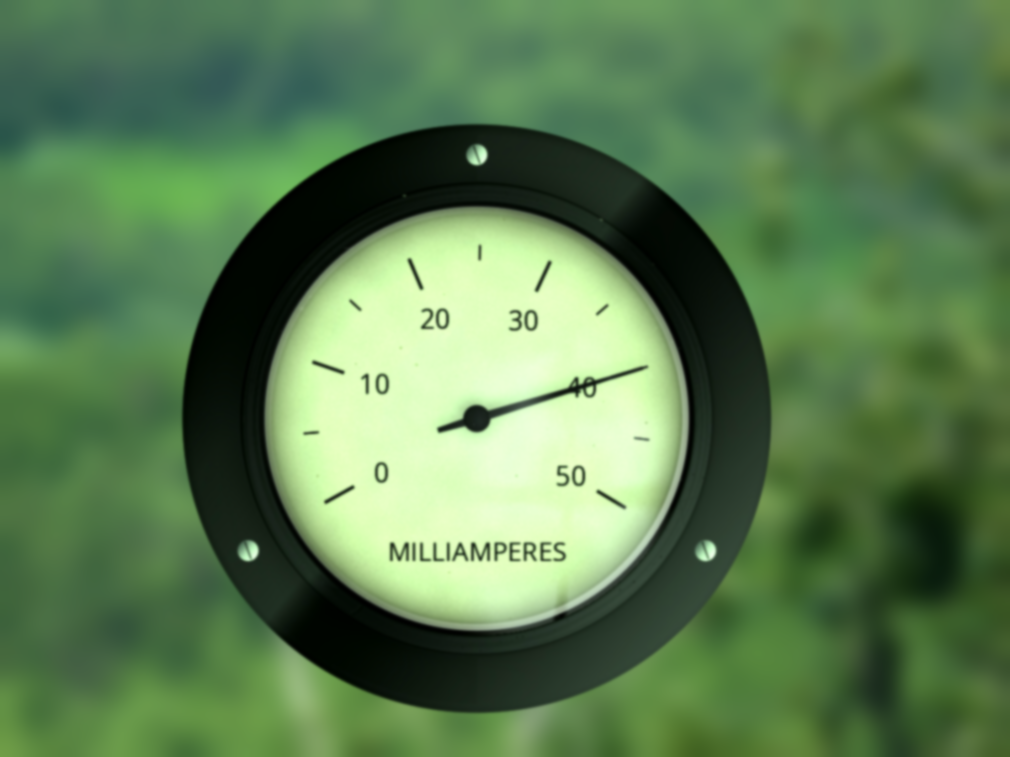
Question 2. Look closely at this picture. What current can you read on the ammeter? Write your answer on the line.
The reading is 40 mA
